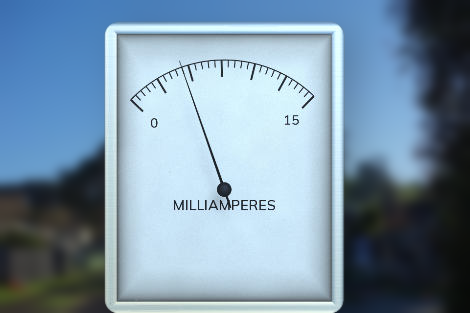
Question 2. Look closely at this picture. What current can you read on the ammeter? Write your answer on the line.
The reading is 4.5 mA
